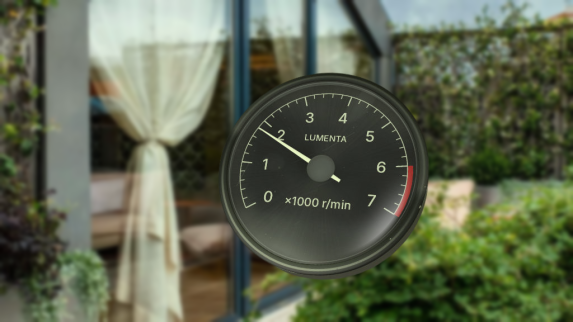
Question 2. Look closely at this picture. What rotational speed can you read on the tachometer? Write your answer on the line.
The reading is 1800 rpm
